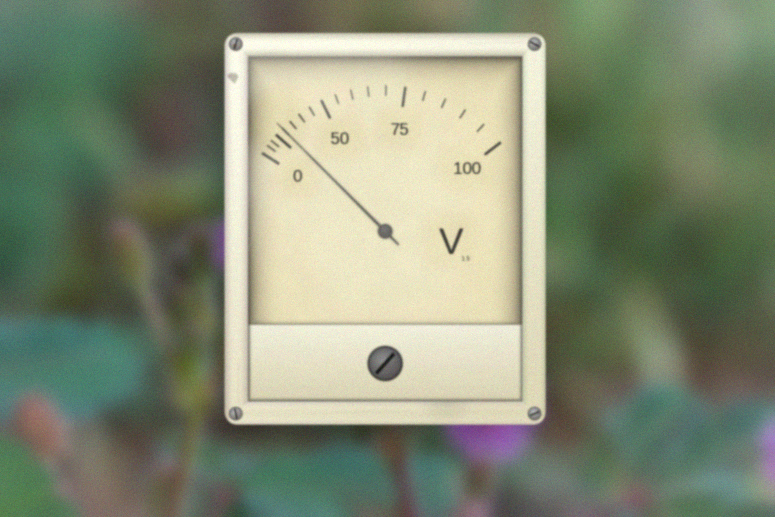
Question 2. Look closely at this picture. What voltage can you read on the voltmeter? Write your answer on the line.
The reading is 30 V
